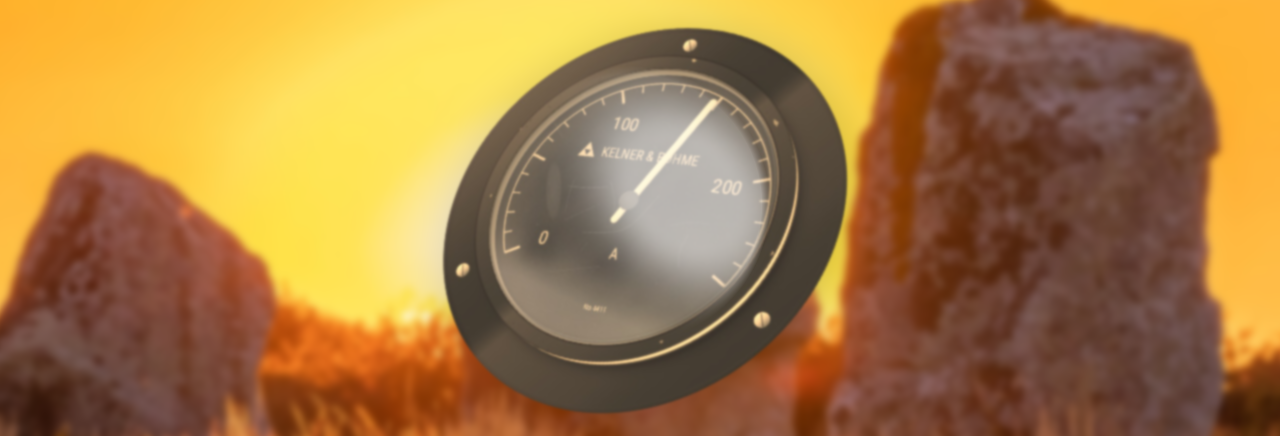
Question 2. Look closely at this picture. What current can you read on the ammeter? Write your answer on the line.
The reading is 150 A
